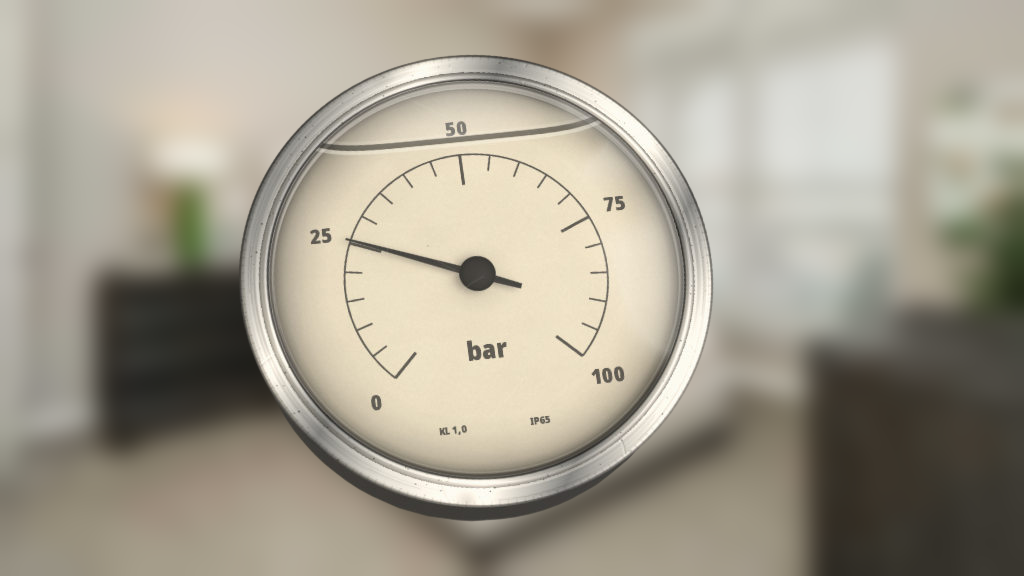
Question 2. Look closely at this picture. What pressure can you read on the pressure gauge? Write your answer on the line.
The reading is 25 bar
